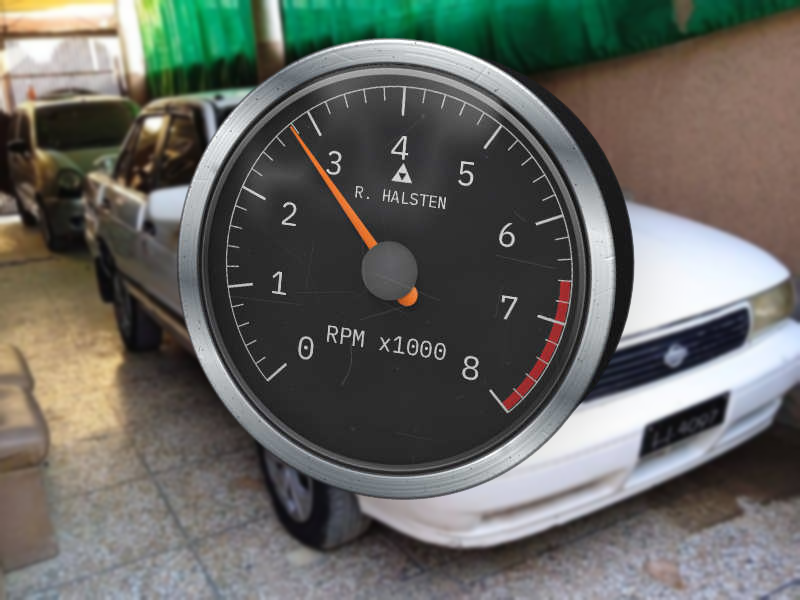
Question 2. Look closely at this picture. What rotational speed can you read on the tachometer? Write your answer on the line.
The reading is 2800 rpm
